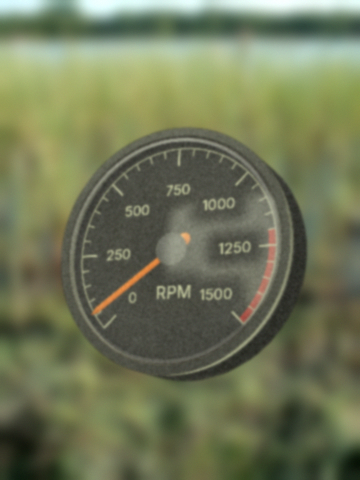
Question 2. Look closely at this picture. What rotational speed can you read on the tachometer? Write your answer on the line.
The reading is 50 rpm
